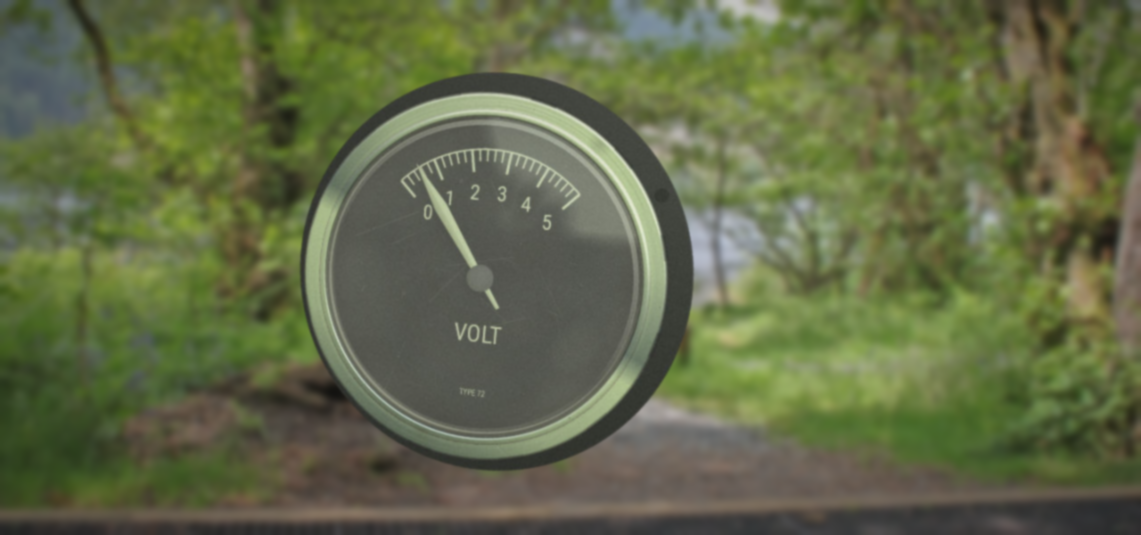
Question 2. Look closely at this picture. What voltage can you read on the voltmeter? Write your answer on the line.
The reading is 0.6 V
